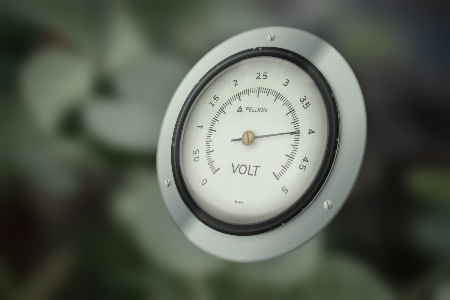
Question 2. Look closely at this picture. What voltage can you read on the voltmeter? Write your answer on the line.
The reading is 4 V
